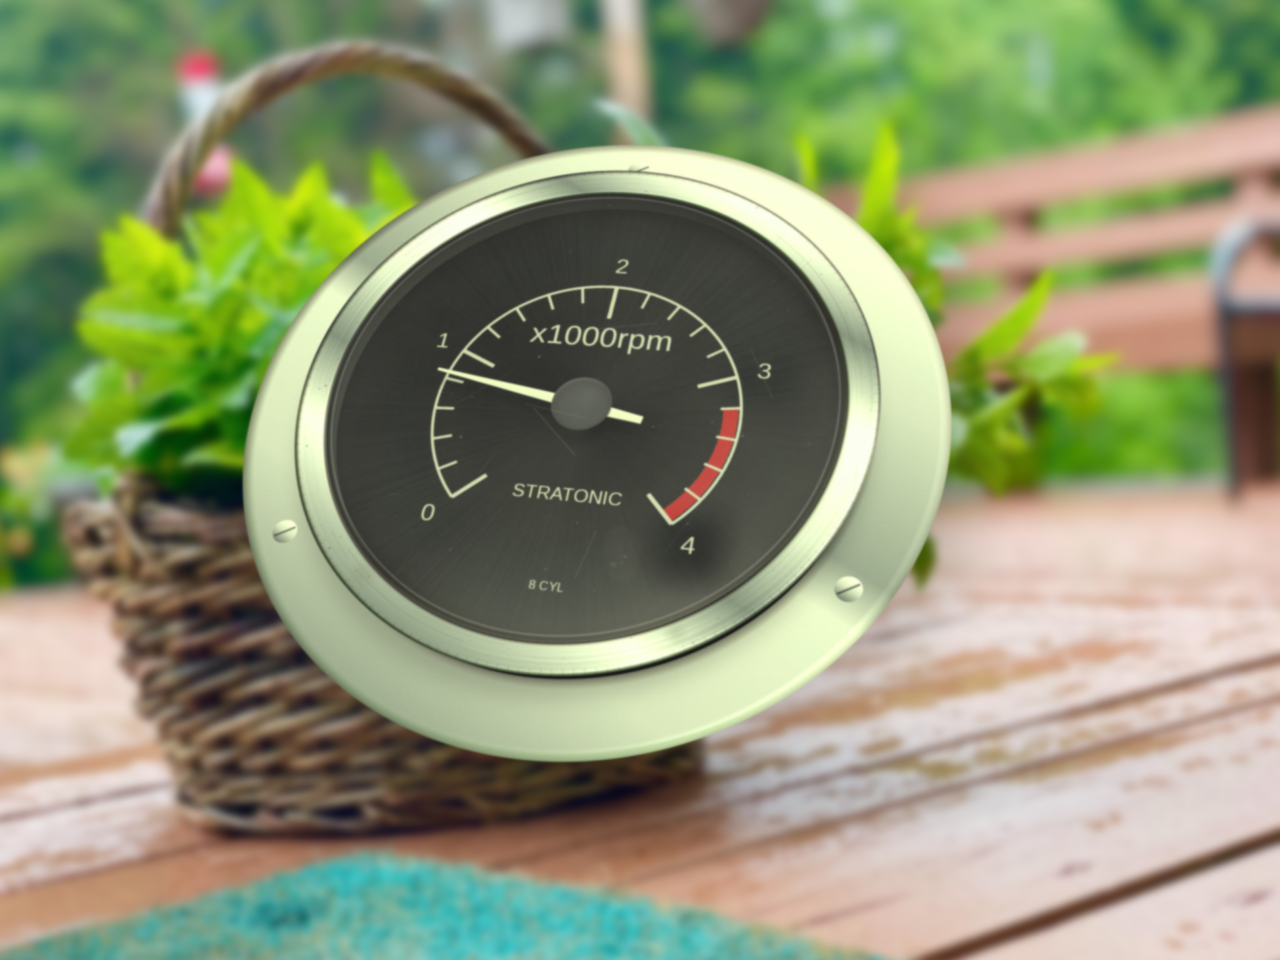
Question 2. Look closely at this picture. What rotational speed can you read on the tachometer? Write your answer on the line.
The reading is 800 rpm
